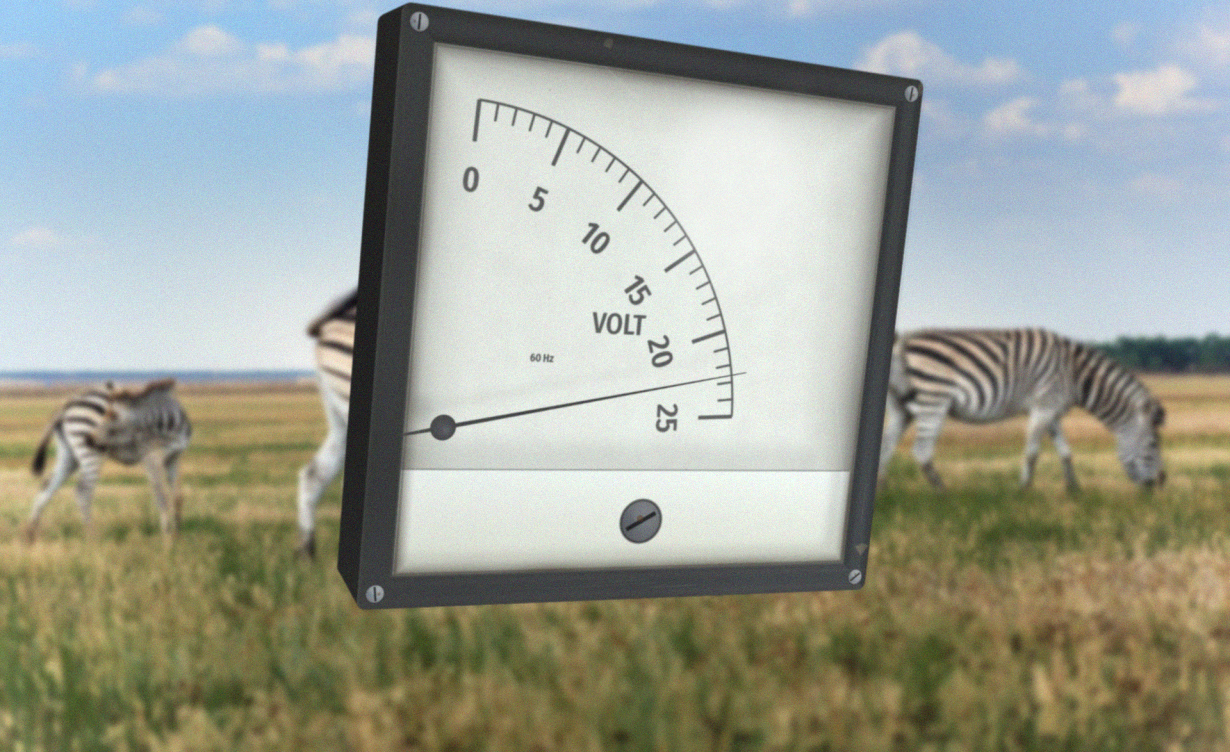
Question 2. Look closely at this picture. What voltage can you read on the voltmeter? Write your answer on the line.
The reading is 22.5 V
